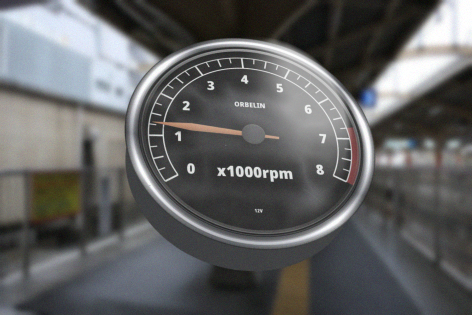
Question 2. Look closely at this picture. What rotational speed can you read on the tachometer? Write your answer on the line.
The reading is 1250 rpm
